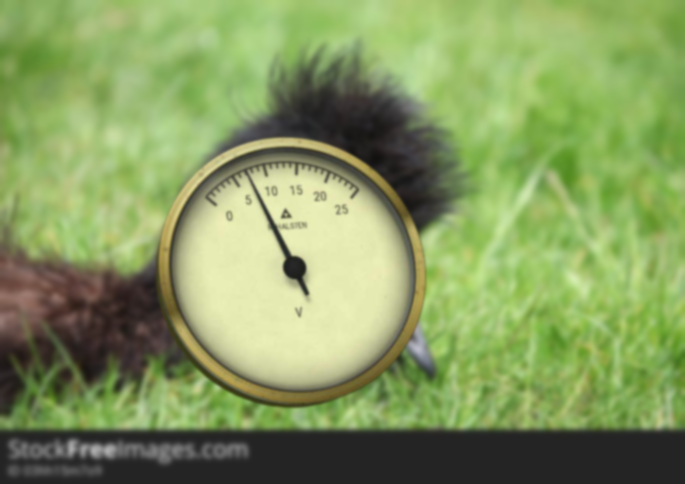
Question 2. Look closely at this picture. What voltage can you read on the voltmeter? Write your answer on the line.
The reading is 7 V
